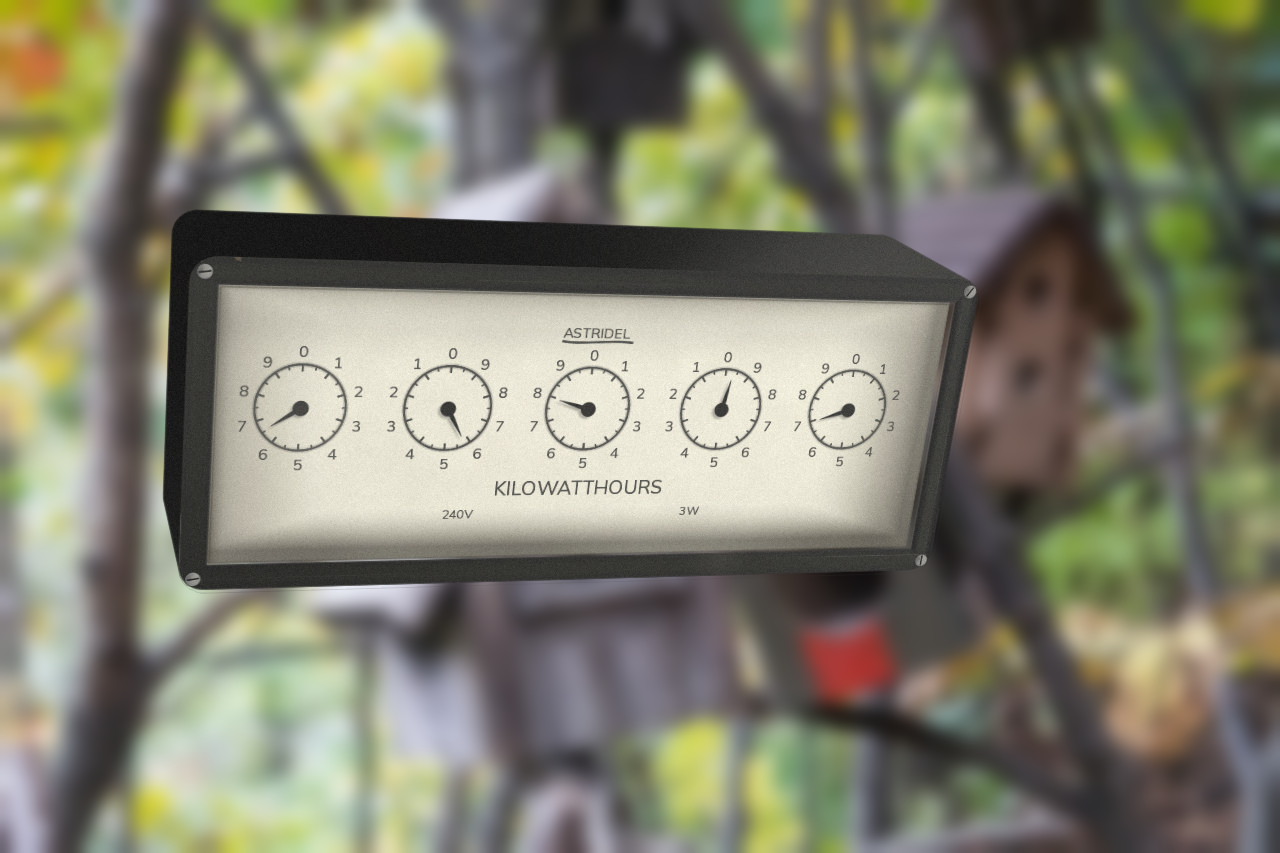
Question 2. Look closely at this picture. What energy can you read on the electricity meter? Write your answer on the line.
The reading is 65797 kWh
